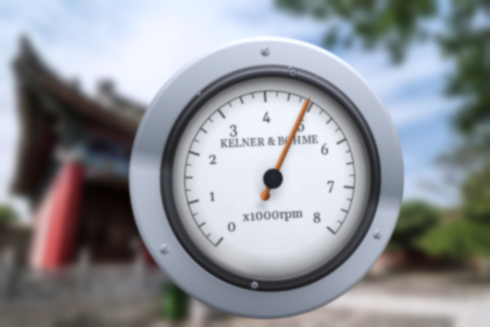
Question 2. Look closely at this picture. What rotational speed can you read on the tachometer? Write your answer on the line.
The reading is 4875 rpm
